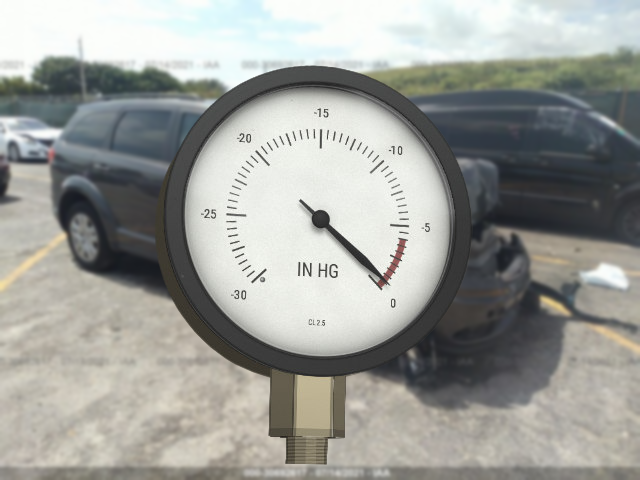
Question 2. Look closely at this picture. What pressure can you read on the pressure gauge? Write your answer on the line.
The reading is -0.5 inHg
